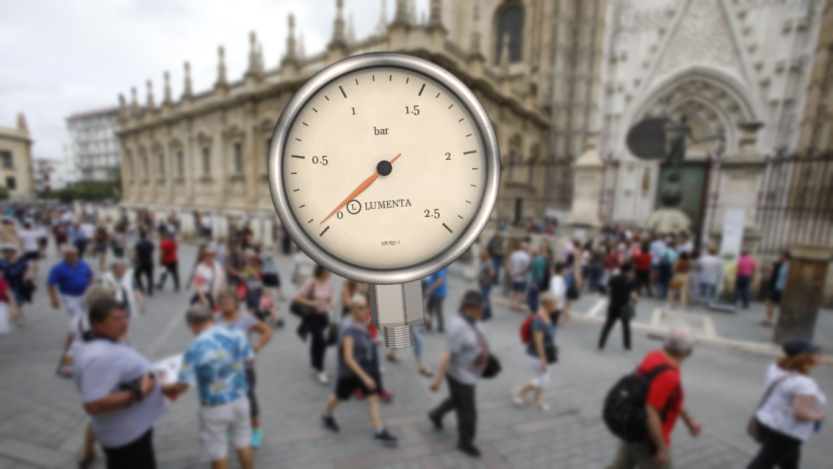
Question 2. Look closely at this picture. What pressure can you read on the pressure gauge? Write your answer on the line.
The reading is 0.05 bar
